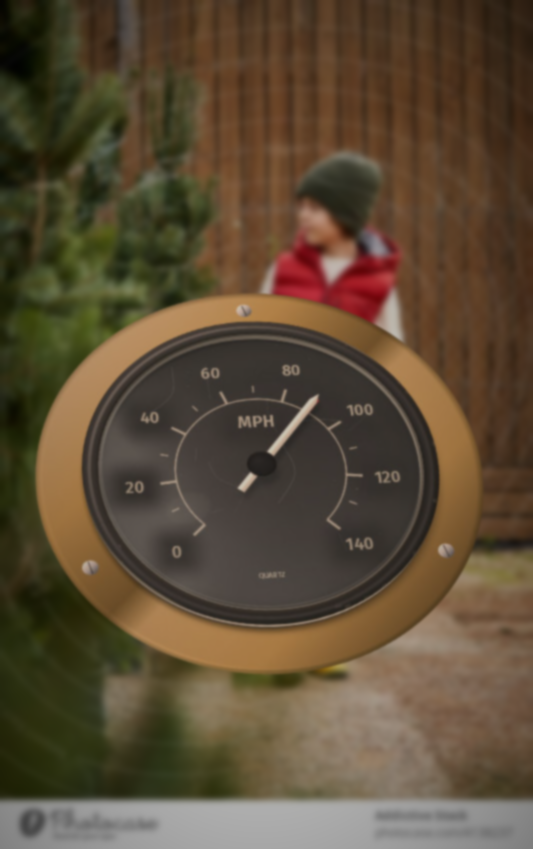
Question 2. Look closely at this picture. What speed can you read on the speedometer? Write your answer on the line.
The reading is 90 mph
